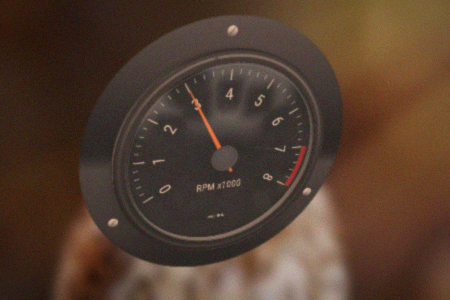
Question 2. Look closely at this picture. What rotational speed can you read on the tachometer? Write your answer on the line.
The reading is 3000 rpm
